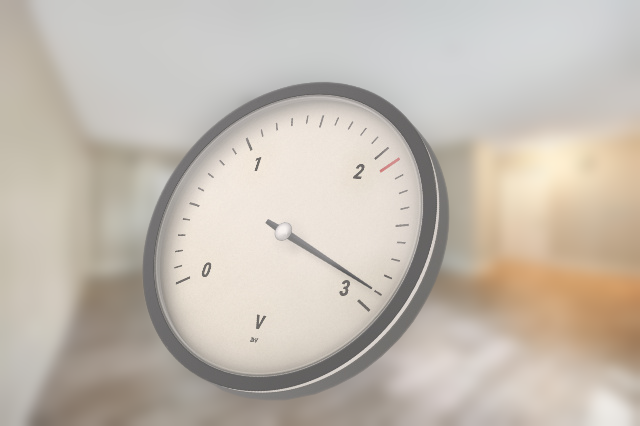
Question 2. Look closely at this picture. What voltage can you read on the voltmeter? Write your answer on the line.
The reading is 2.9 V
